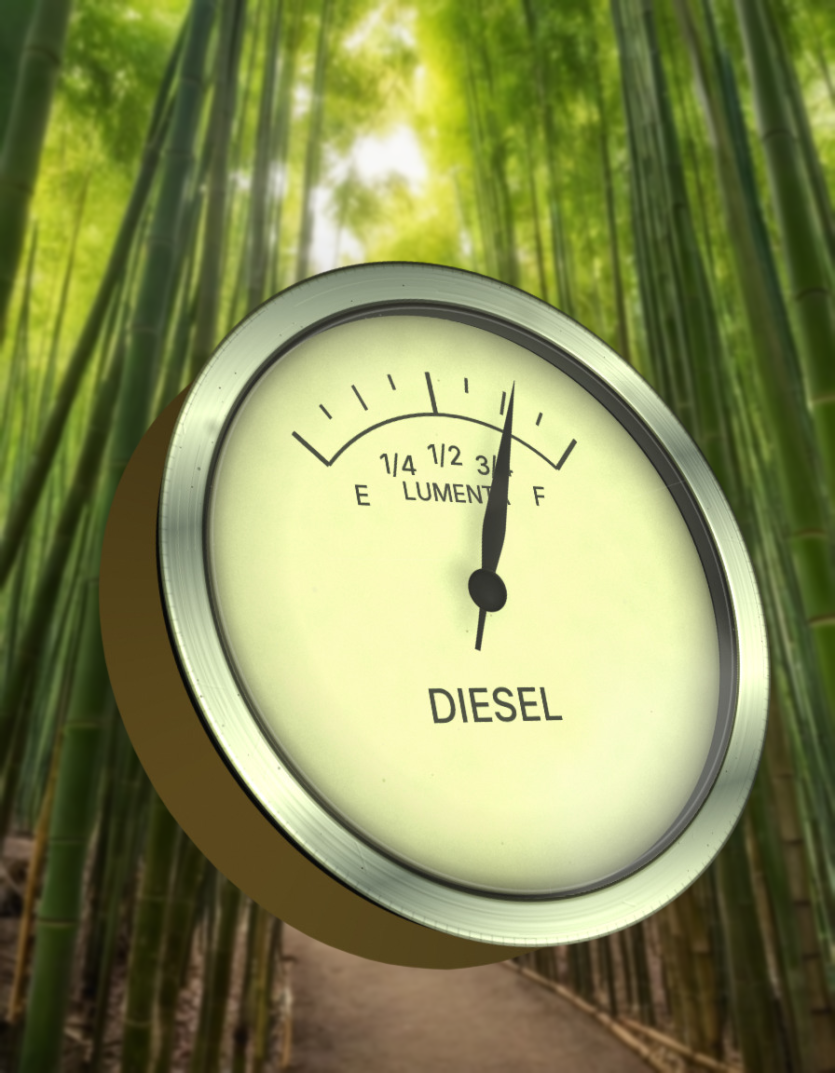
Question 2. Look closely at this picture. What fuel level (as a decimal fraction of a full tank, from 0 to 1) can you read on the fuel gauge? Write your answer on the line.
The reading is 0.75
